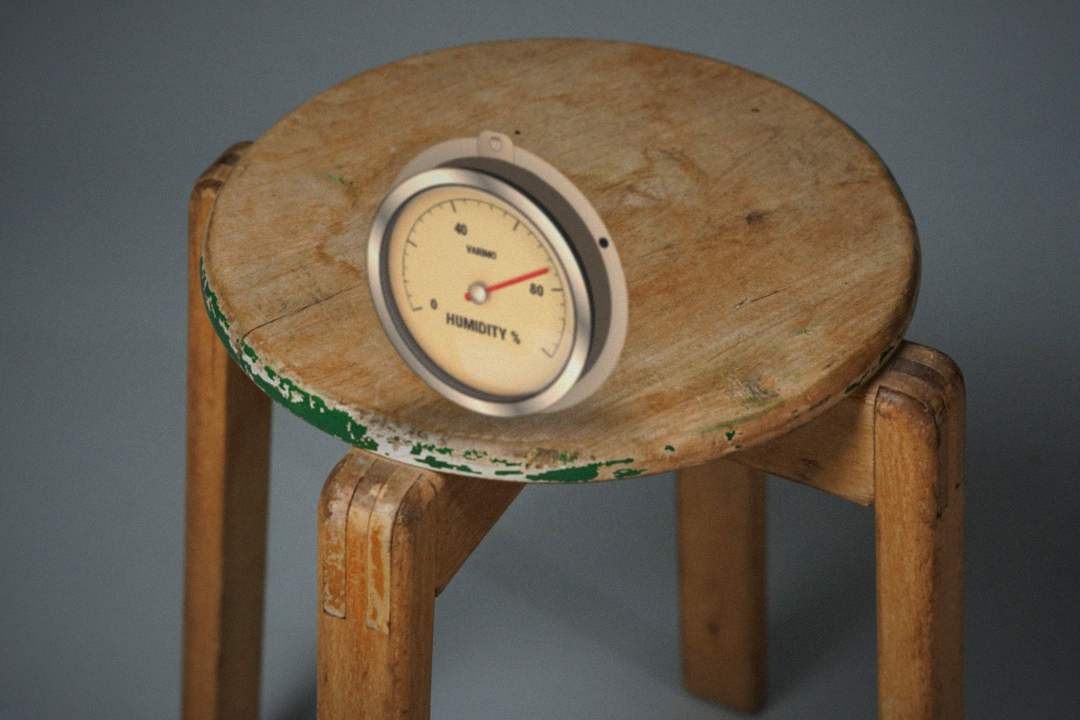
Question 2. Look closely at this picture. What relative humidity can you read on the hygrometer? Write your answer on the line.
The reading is 74 %
